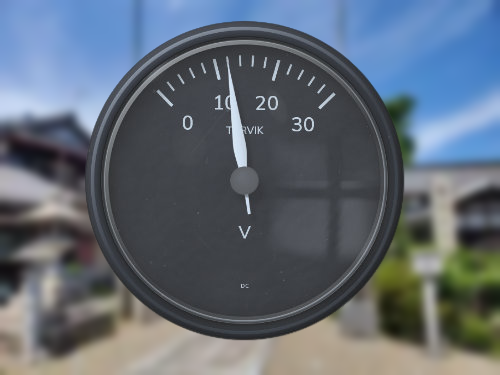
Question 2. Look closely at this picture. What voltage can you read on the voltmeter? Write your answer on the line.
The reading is 12 V
